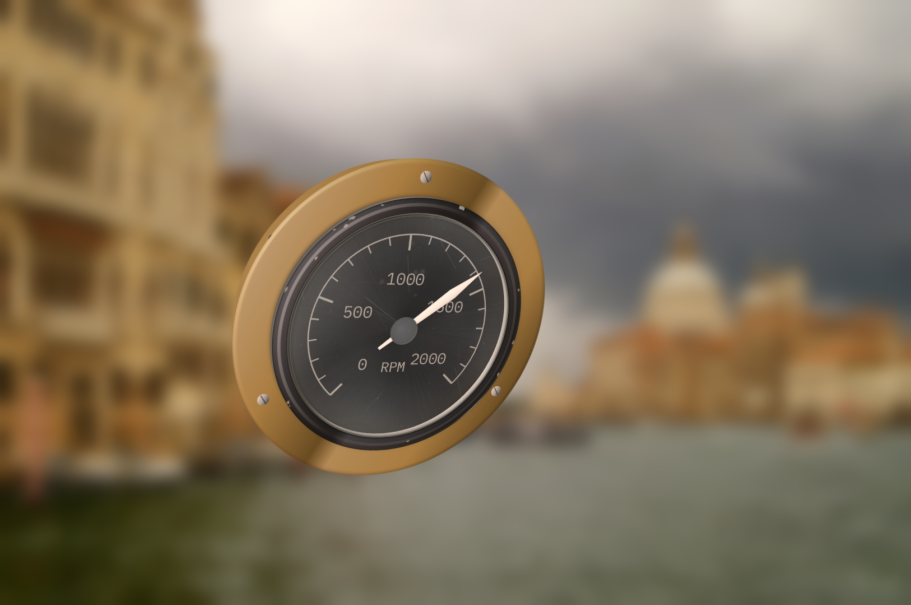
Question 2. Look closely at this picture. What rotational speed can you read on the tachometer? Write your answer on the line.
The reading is 1400 rpm
